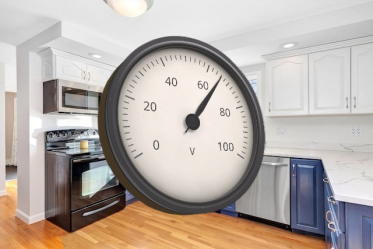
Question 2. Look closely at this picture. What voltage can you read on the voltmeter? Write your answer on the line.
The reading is 66 V
